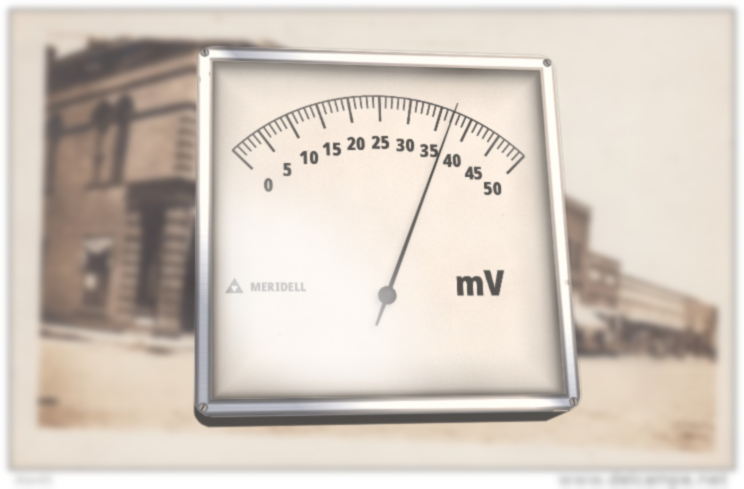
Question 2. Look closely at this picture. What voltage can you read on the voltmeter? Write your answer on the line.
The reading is 37 mV
